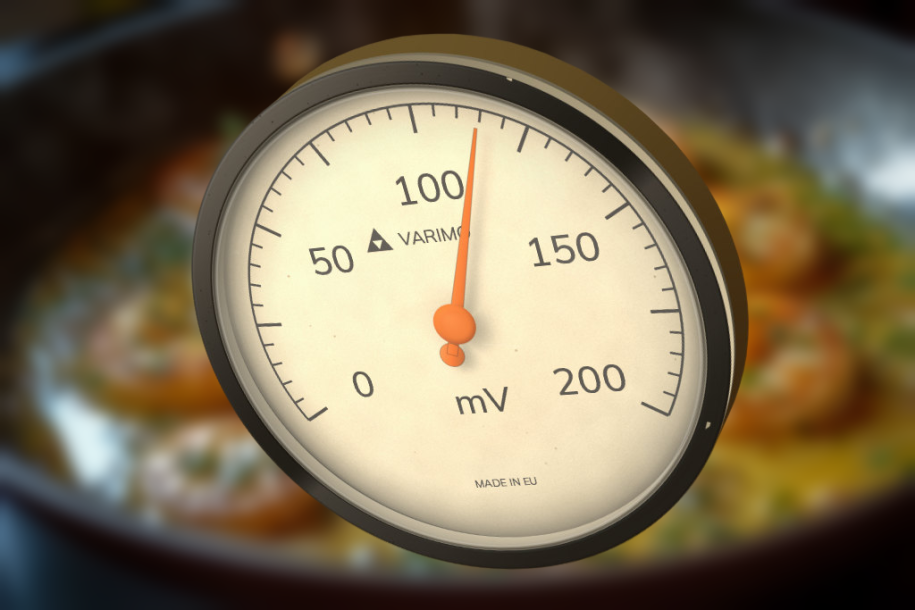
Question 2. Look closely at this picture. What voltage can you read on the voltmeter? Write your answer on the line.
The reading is 115 mV
